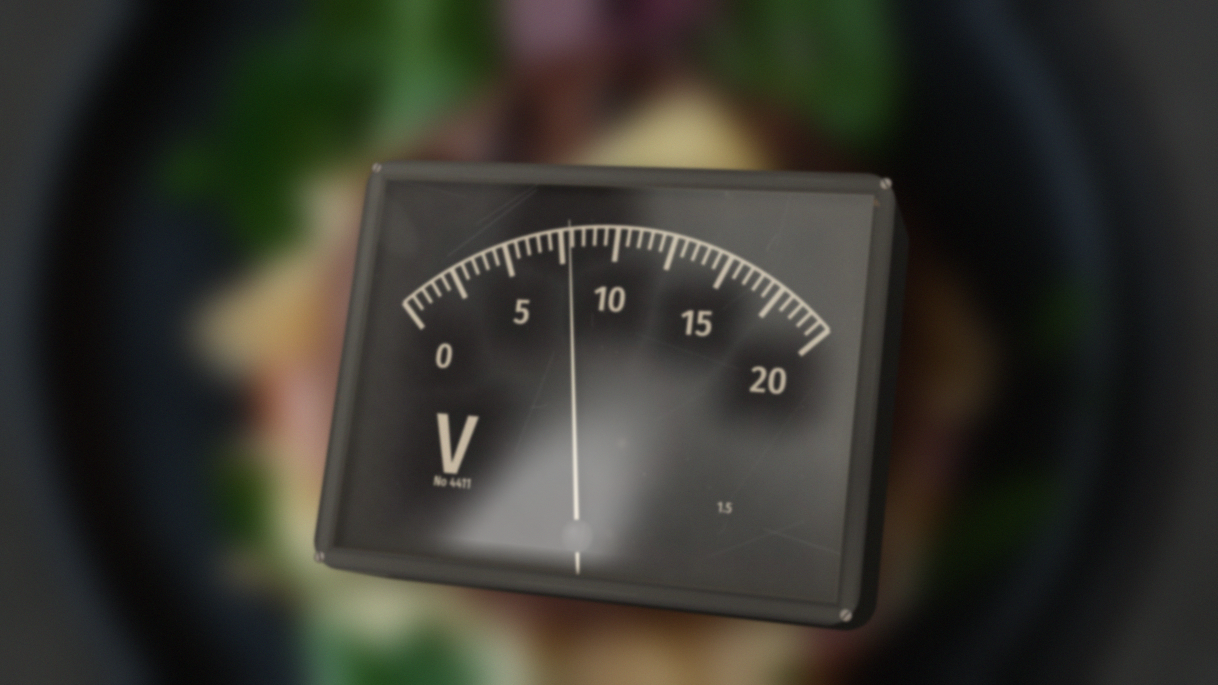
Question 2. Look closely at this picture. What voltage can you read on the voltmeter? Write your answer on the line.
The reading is 8 V
